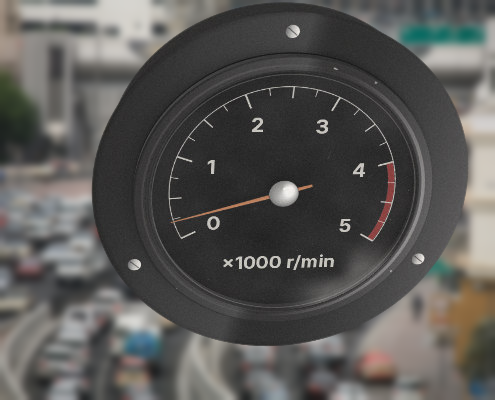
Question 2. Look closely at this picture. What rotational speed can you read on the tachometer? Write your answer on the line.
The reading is 250 rpm
